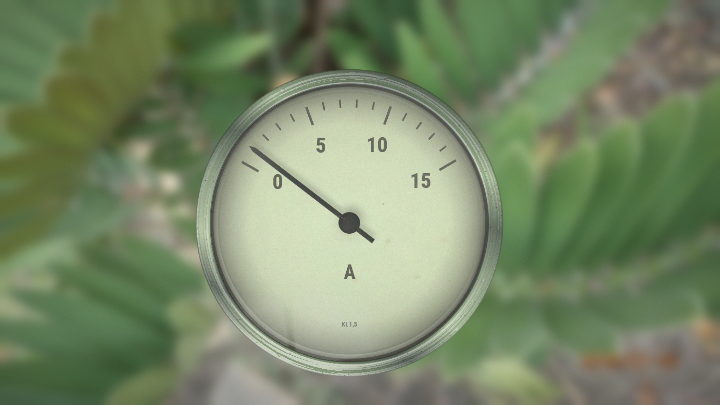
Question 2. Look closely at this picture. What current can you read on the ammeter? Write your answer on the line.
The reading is 1 A
